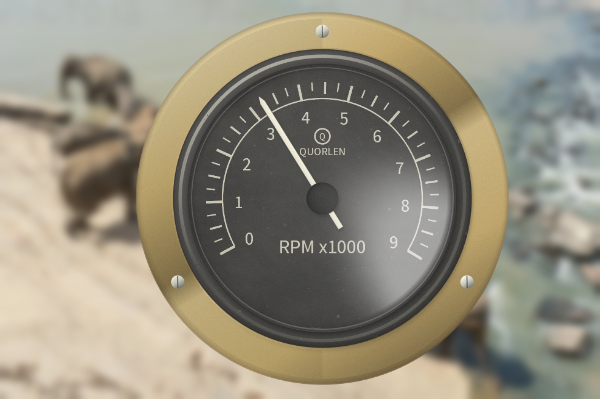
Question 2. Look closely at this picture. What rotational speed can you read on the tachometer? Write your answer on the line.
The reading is 3250 rpm
